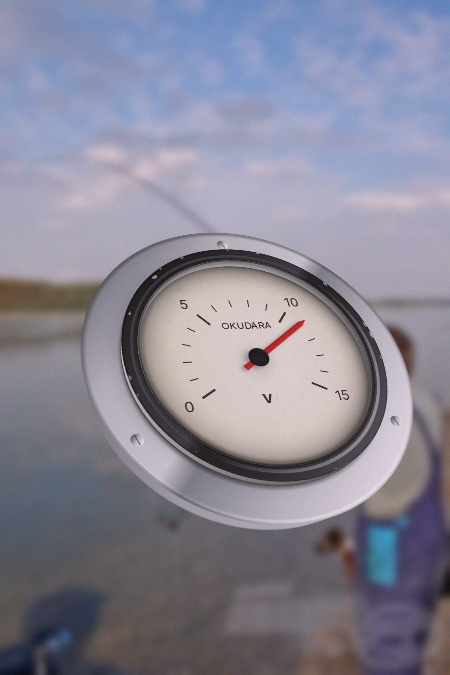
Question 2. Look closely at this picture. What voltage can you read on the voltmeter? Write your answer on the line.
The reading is 11 V
